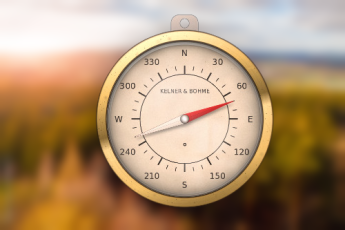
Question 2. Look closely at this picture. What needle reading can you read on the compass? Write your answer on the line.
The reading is 70 °
